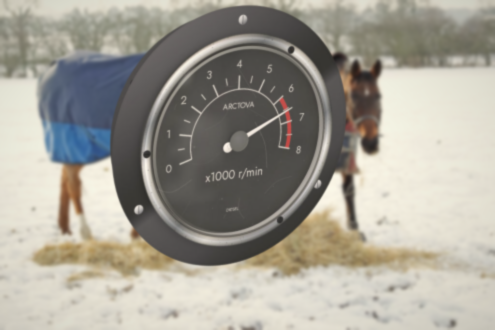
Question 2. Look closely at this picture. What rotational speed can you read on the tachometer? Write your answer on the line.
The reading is 6500 rpm
